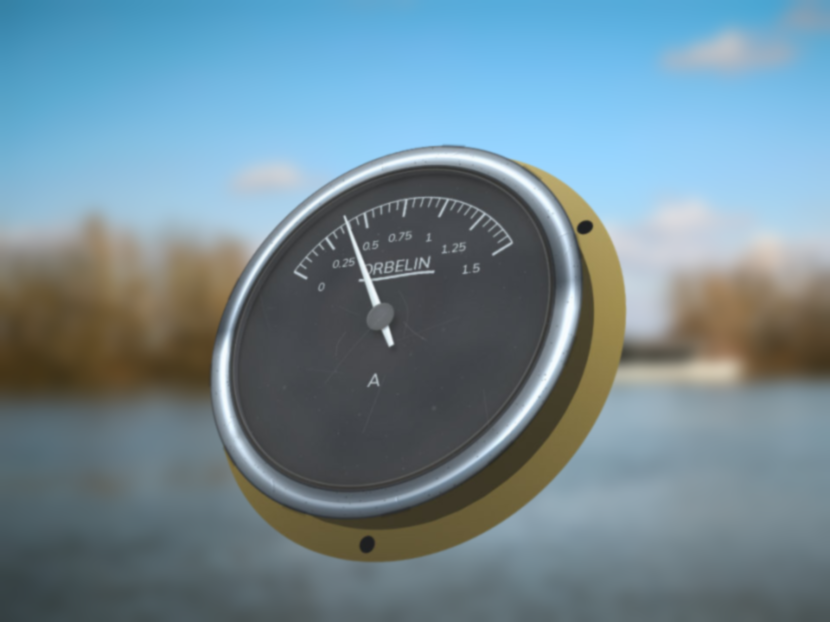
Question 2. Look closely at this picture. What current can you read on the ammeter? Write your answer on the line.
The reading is 0.4 A
